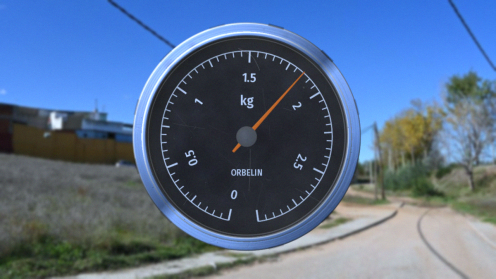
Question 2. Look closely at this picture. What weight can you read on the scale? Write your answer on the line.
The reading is 1.85 kg
